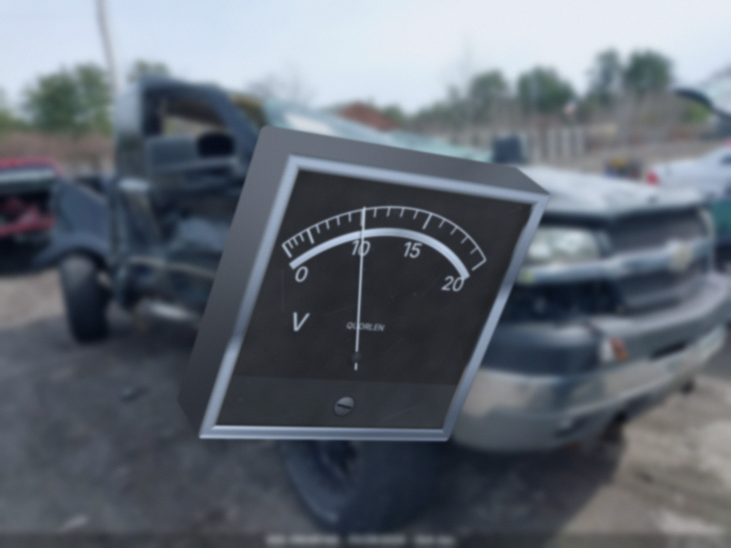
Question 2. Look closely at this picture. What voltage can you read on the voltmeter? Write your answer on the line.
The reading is 10 V
